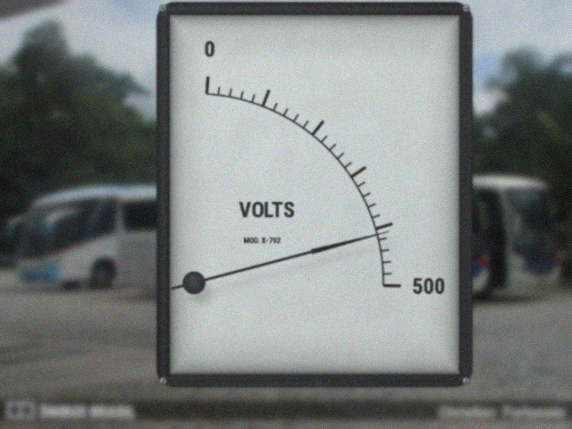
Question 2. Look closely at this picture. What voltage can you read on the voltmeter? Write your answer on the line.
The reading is 410 V
